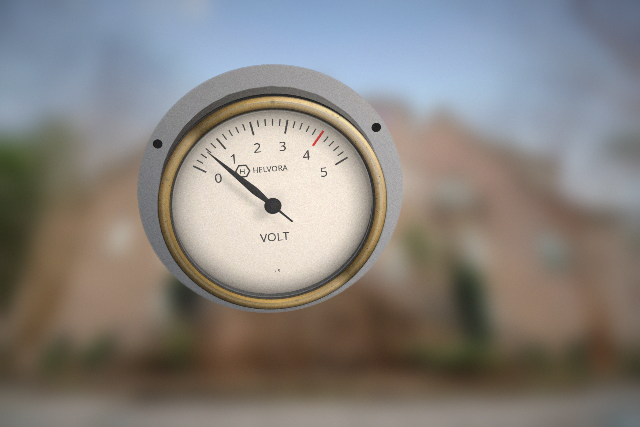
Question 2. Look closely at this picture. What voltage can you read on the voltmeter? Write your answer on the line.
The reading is 0.6 V
